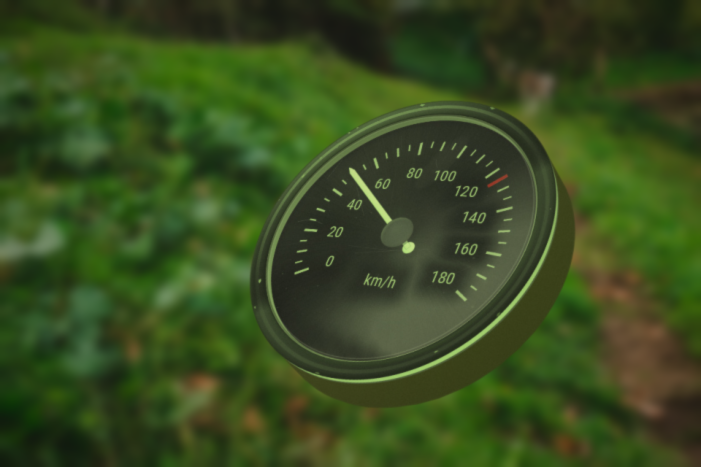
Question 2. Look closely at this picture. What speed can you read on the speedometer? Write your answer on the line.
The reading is 50 km/h
